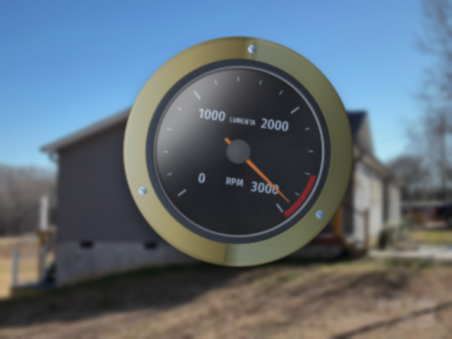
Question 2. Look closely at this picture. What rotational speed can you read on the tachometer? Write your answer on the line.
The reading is 2900 rpm
